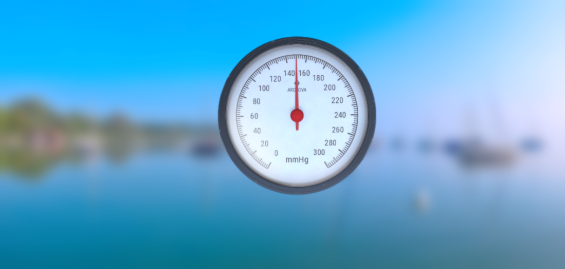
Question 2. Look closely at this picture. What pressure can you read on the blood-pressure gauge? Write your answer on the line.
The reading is 150 mmHg
